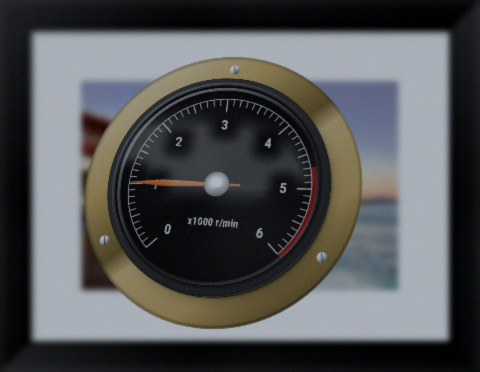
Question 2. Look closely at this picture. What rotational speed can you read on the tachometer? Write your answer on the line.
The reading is 1000 rpm
